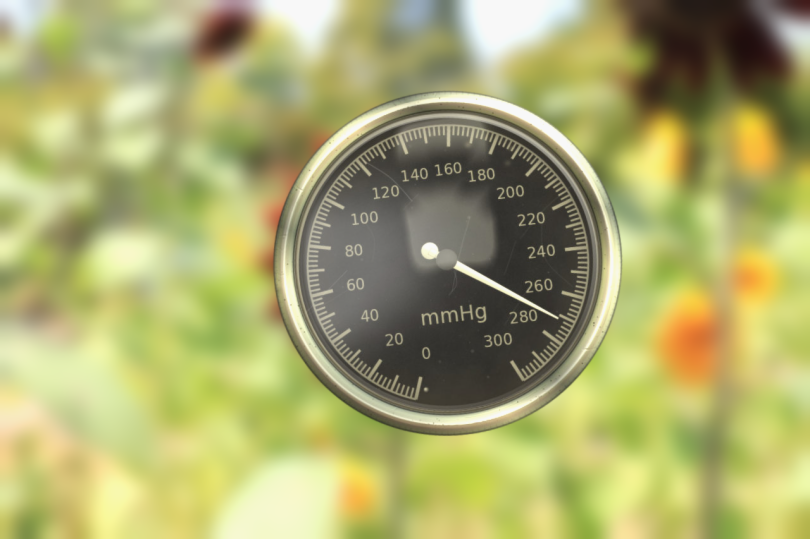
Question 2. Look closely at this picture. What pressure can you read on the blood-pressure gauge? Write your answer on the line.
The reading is 272 mmHg
